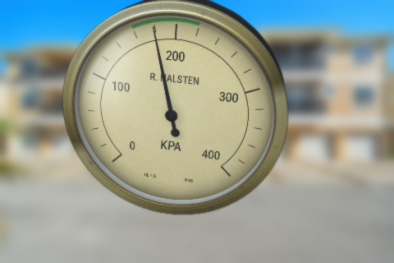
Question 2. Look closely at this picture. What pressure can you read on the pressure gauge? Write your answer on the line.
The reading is 180 kPa
